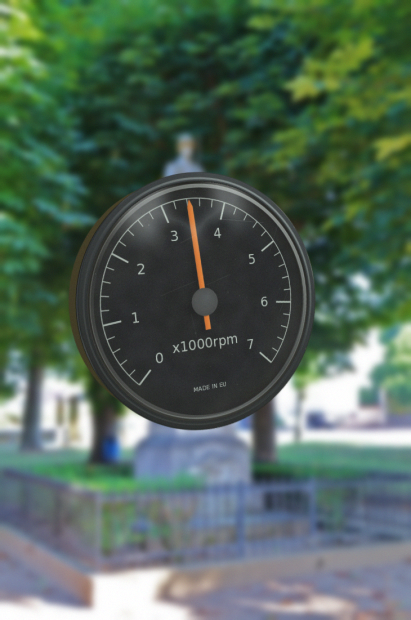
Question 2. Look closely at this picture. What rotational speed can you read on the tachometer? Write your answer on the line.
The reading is 3400 rpm
